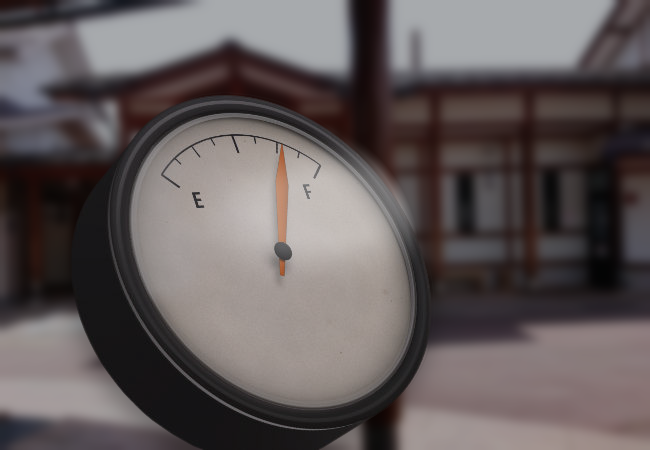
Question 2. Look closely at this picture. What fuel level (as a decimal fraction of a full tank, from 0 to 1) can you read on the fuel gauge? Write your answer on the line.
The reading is 0.75
